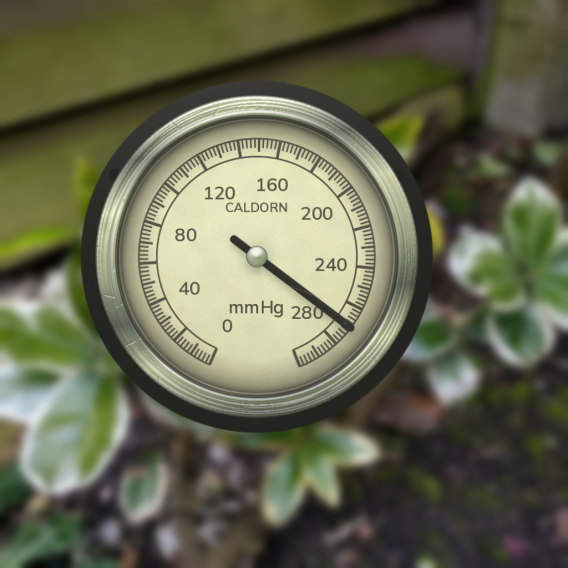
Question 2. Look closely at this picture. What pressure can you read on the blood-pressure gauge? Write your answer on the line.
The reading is 270 mmHg
